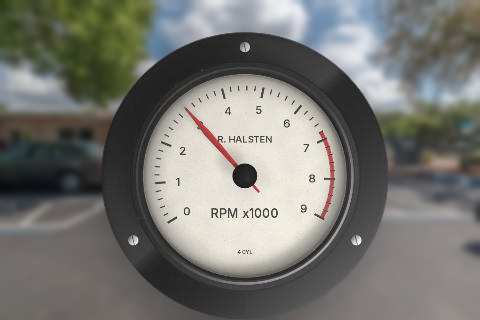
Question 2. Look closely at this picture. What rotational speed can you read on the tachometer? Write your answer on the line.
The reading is 3000 rpm
